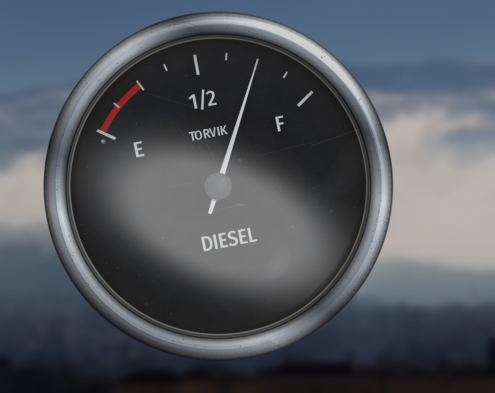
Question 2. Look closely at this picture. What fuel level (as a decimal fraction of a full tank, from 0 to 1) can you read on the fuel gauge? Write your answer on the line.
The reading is 0.75
